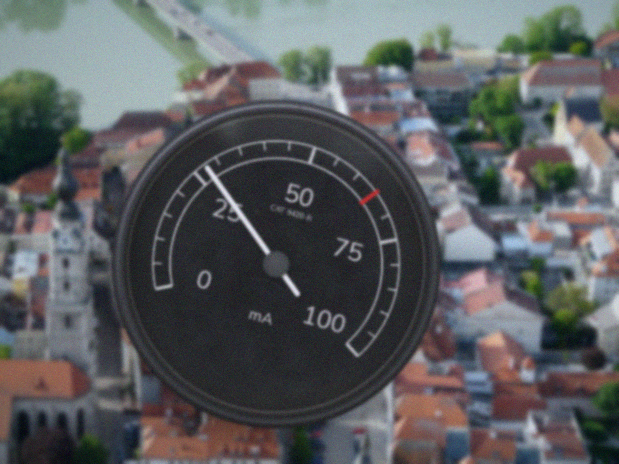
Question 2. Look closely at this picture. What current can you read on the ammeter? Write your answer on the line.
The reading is 27.5 mA
